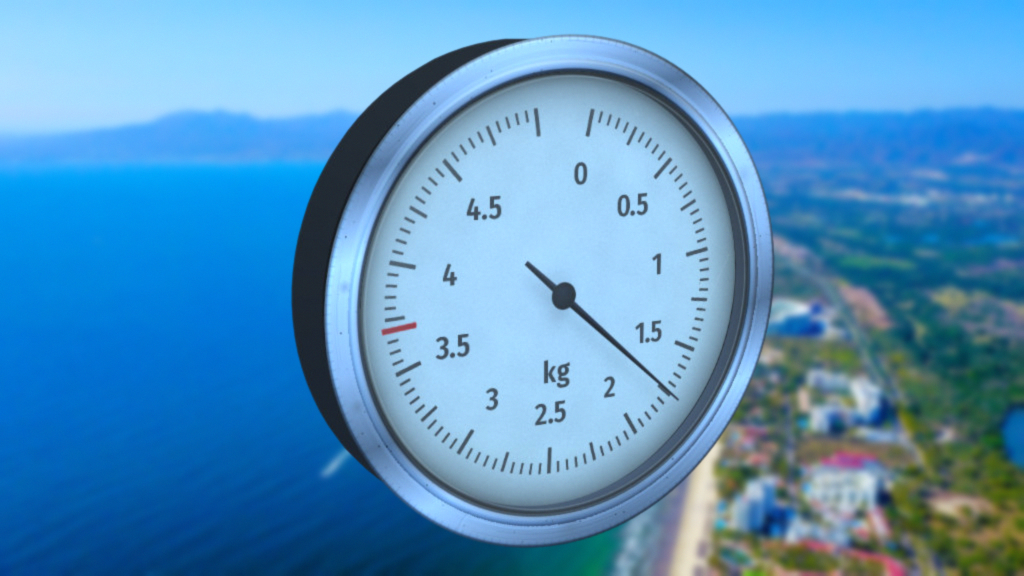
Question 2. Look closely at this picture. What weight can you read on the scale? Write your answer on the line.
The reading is 1.75 kg
